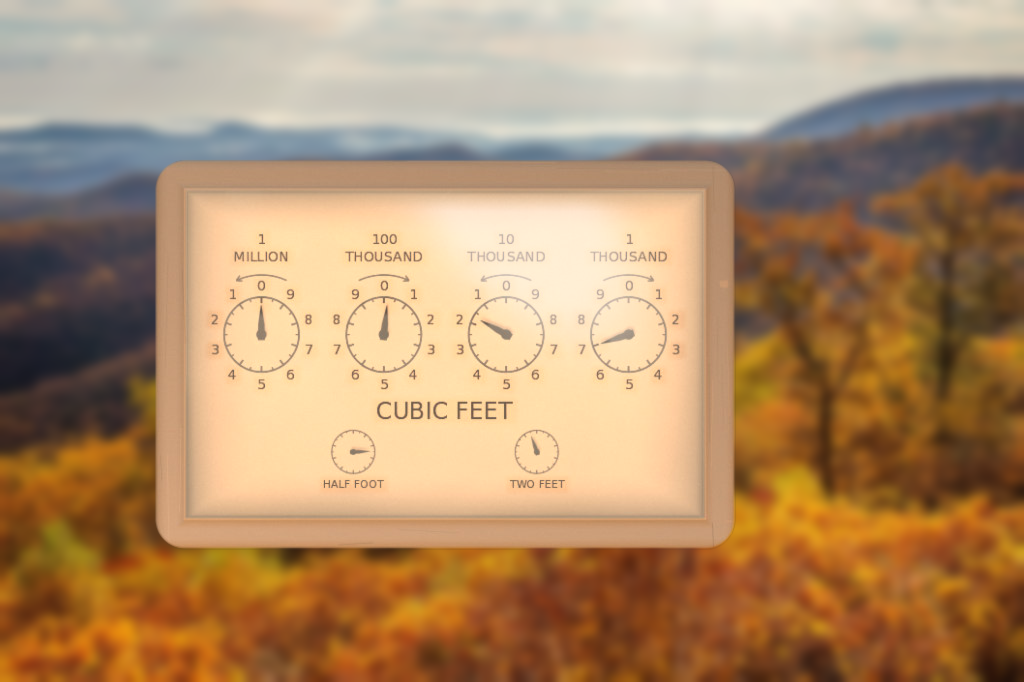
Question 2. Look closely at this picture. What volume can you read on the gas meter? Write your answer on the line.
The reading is 1700 ft³
